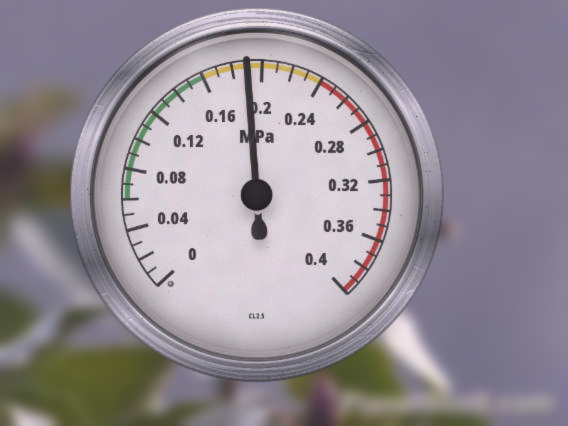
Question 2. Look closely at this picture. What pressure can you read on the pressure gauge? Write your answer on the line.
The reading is 0.19 MPa
